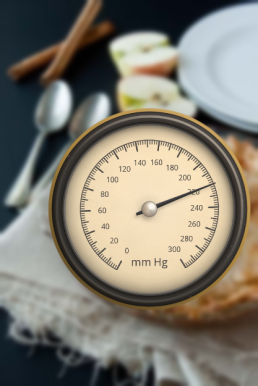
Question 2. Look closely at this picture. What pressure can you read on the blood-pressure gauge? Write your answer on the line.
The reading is 220 mmHg
